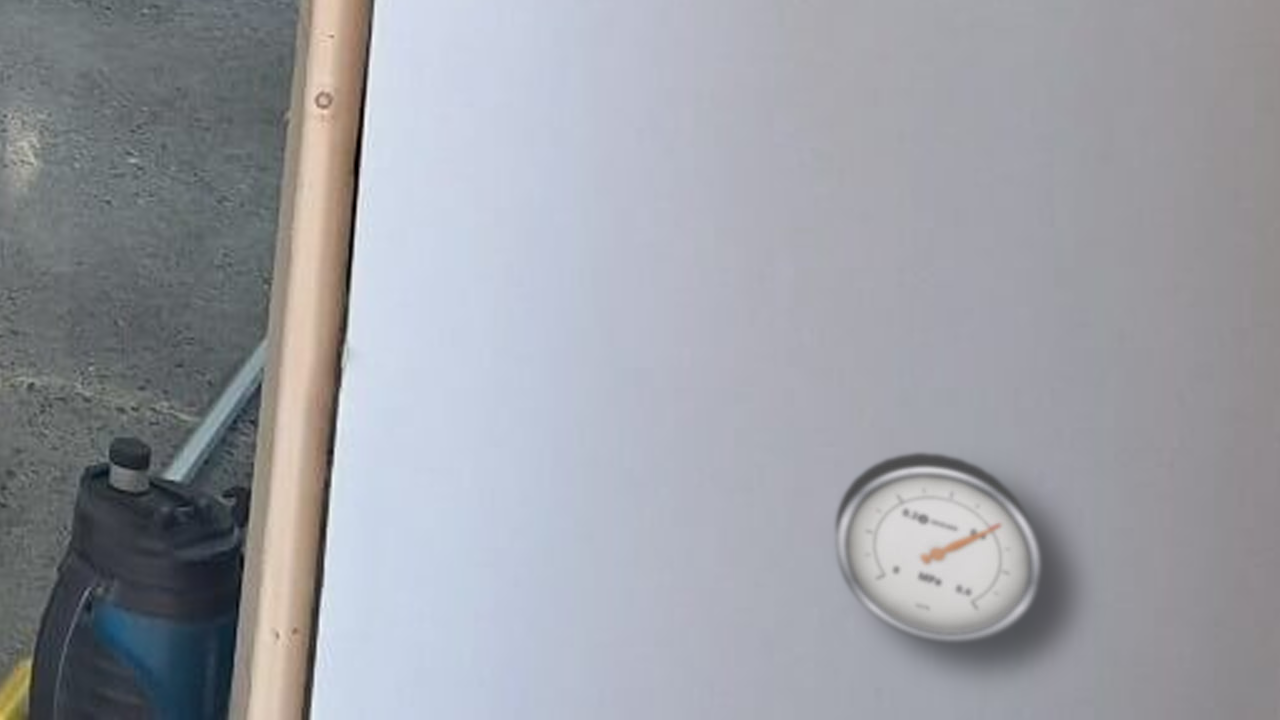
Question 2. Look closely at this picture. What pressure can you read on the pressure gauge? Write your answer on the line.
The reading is 0.4 MPa
